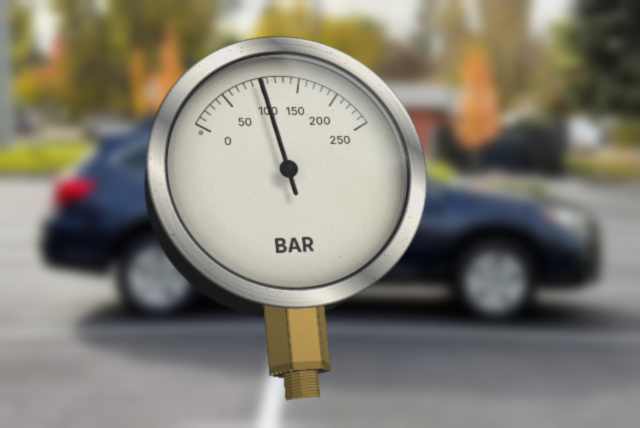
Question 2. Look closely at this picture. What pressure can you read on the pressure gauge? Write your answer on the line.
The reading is 100 bar
